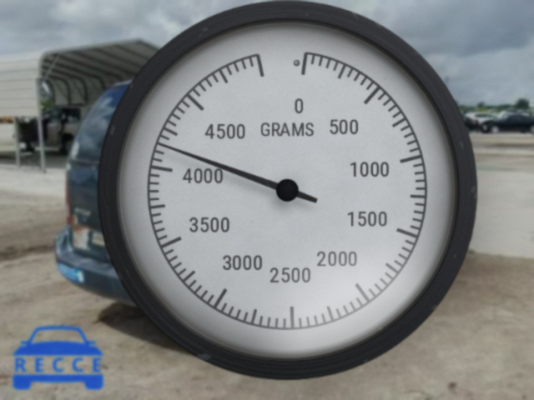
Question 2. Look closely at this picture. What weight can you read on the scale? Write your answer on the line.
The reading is 4150 g
